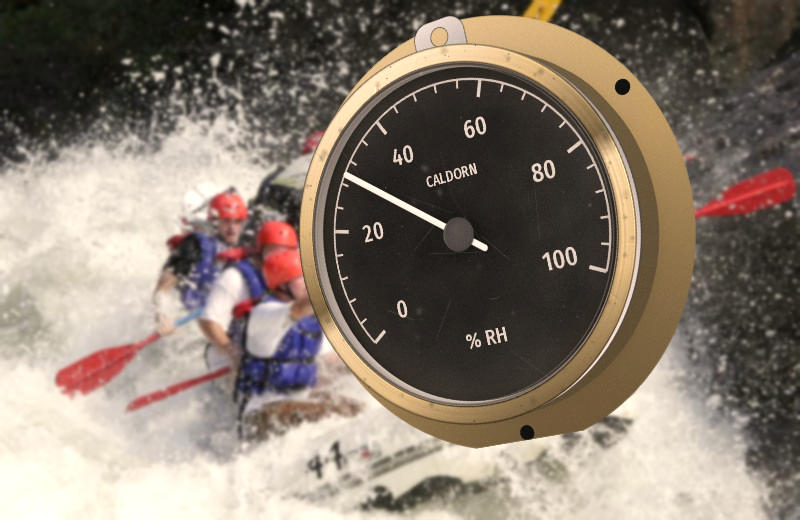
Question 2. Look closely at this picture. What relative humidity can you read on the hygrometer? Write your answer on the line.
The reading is 30 %
